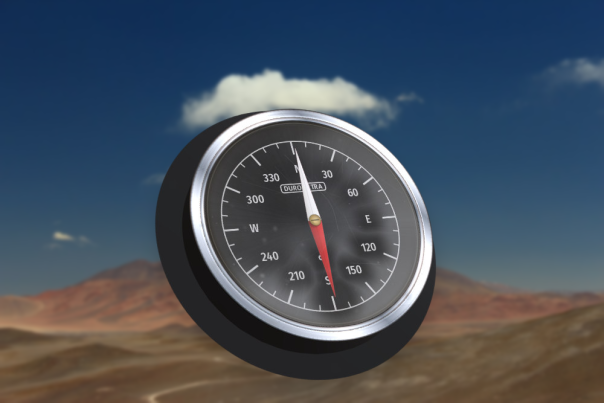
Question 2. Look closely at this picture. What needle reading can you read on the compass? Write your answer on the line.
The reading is 180 °
